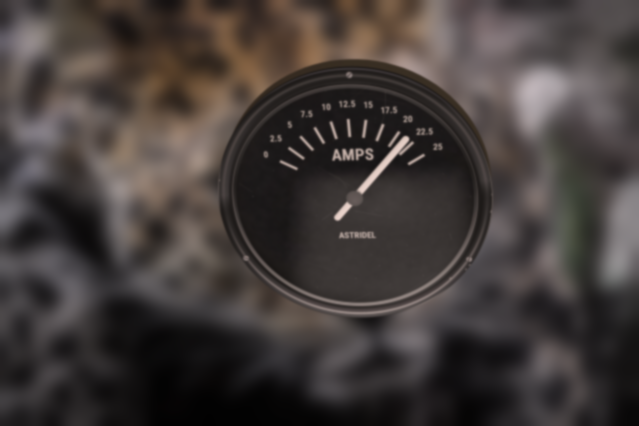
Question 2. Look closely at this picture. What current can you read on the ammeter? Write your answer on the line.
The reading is 21.25 A
